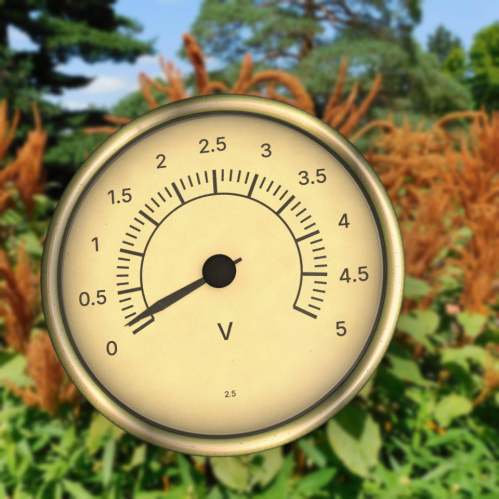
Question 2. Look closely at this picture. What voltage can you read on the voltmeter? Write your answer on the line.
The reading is 0.1 V
